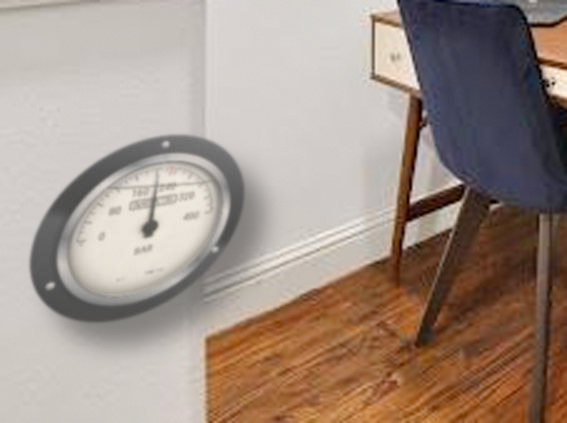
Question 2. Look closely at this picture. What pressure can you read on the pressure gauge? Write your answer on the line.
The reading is 200 bar
